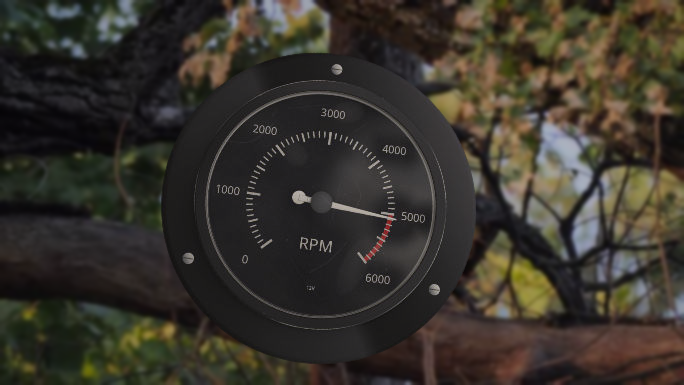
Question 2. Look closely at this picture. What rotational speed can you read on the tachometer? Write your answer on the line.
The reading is 5100 rpm
